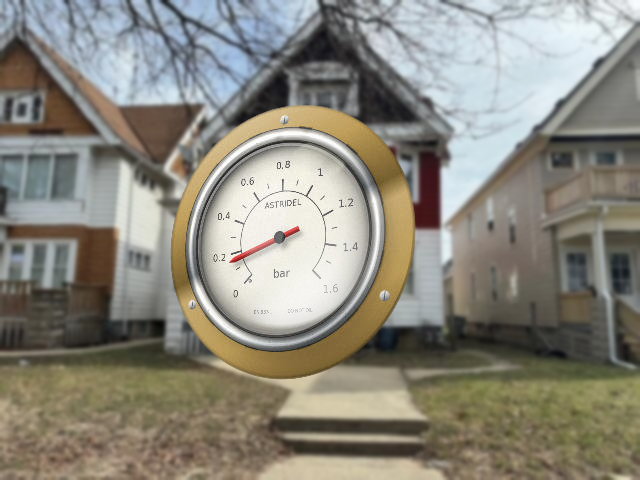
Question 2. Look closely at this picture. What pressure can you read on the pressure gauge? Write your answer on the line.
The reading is 0.15 bar
